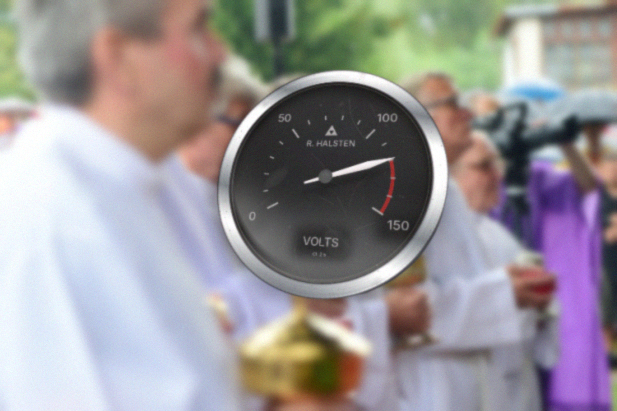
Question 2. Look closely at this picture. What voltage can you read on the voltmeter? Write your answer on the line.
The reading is 120 V
